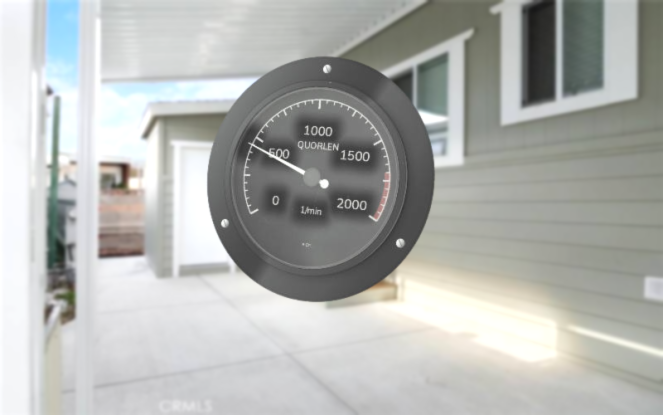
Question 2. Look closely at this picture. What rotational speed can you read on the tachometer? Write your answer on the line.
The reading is 450 rpm
